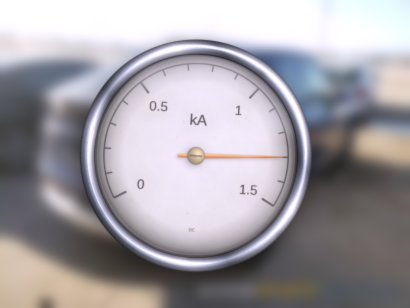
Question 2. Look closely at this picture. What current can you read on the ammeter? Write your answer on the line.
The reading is 1.3 kA
